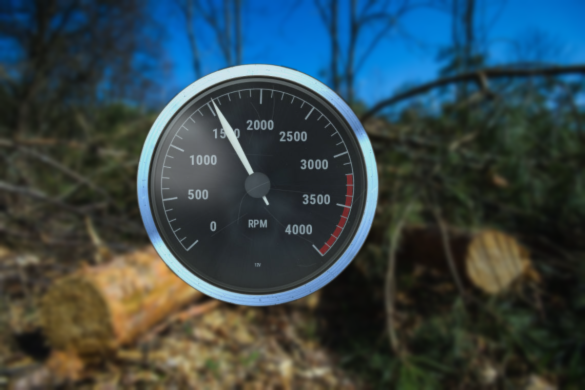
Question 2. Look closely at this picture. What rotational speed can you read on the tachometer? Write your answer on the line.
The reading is 1550 rpm
